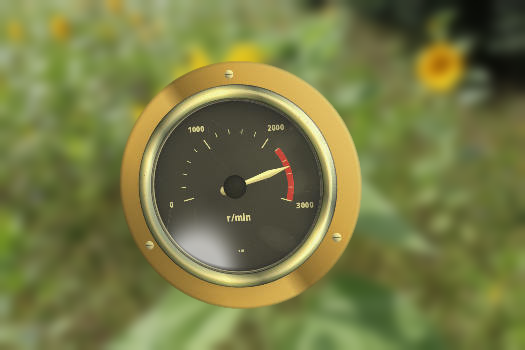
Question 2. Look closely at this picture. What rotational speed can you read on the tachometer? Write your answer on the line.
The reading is 2500 rpm
